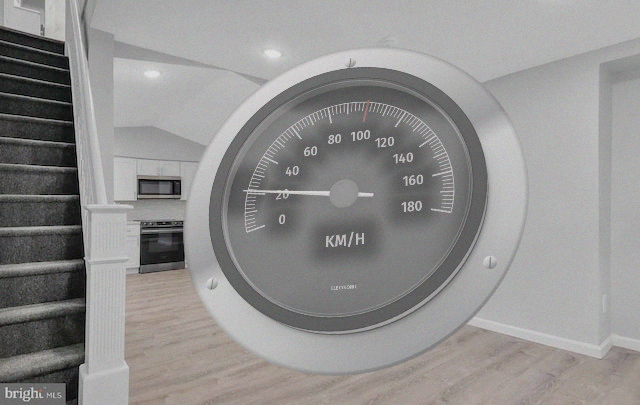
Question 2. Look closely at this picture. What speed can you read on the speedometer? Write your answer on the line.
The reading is 20 km/h
